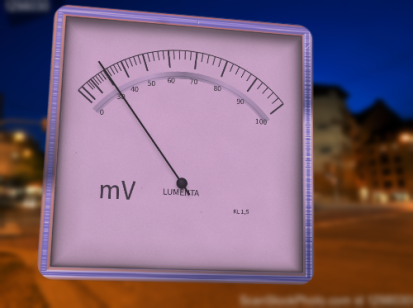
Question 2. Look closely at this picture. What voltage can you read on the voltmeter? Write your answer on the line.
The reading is 30 mV
